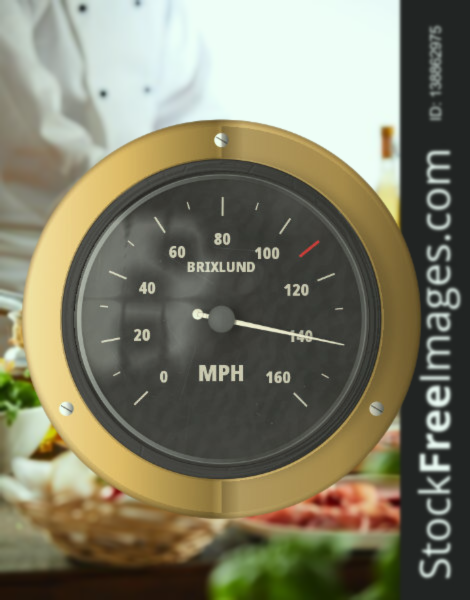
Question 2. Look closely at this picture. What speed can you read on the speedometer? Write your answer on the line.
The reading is 140 mph
